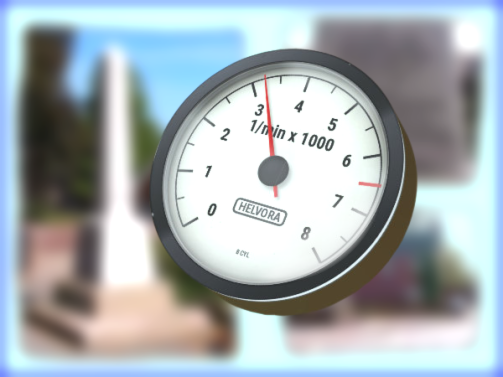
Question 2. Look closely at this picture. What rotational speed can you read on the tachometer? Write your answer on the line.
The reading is 3250 rpm
